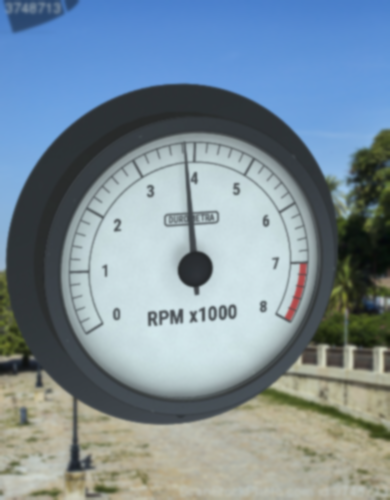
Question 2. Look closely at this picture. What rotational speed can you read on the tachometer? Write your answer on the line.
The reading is 3800 rpm
